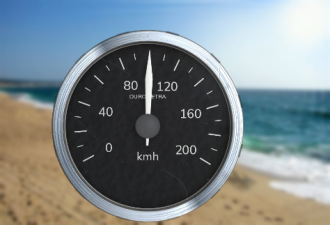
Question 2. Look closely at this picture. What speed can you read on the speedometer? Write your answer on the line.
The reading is 100 km/h
